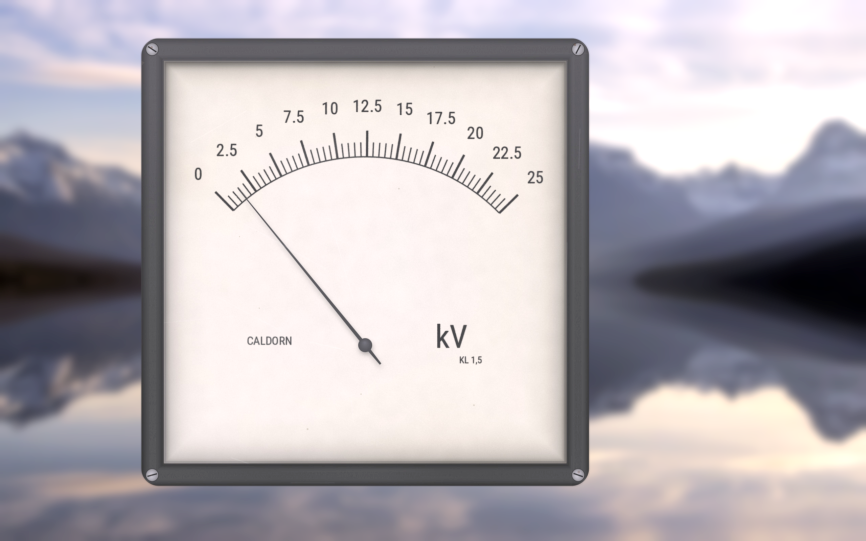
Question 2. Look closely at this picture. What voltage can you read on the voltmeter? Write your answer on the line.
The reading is 1.5 kV
